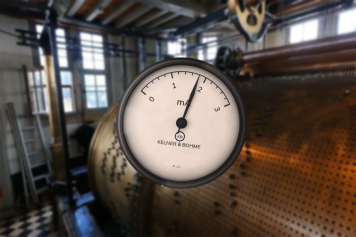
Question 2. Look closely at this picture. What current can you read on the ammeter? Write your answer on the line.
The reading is 1.8 mA
